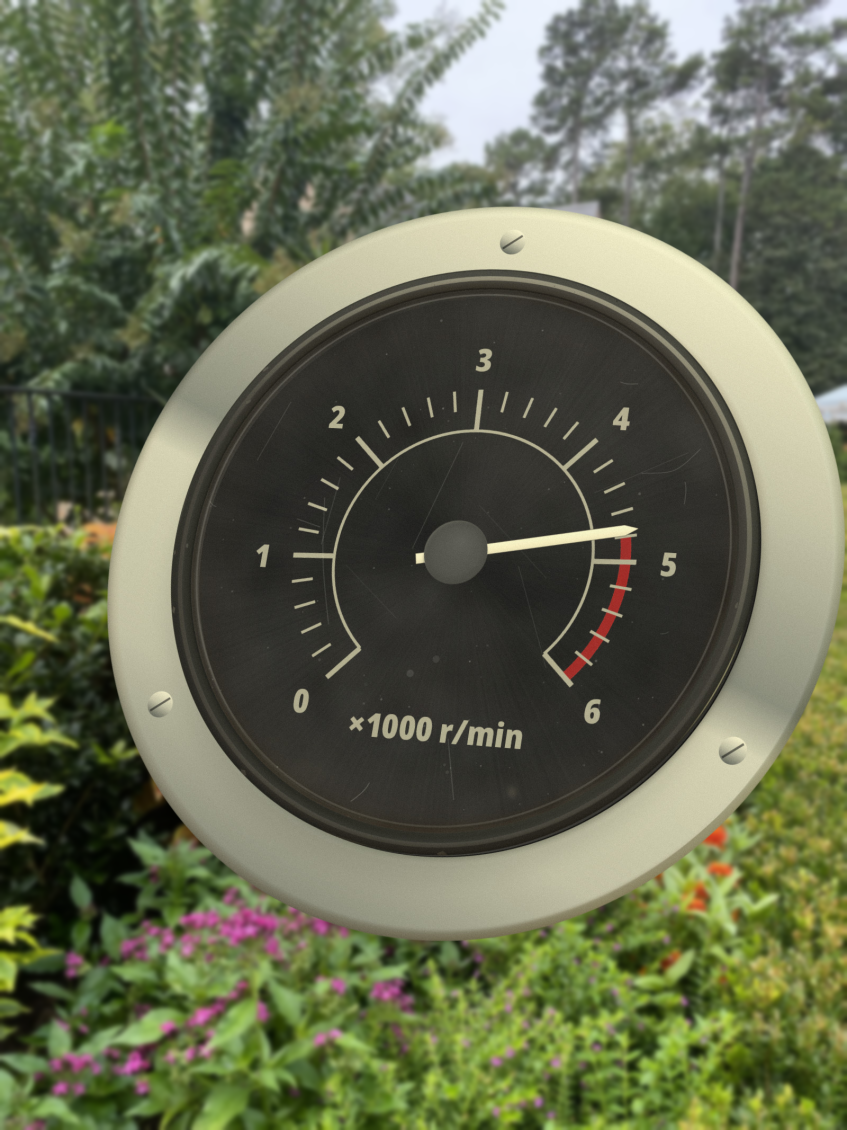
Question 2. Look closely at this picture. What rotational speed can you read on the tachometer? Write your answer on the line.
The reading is 4800 rpm
